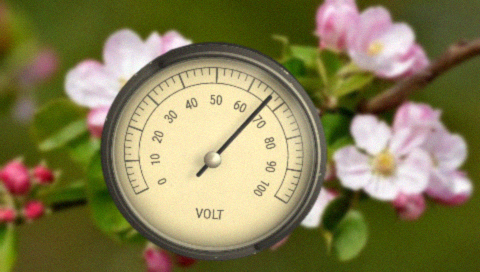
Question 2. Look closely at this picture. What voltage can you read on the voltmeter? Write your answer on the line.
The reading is 66 V
